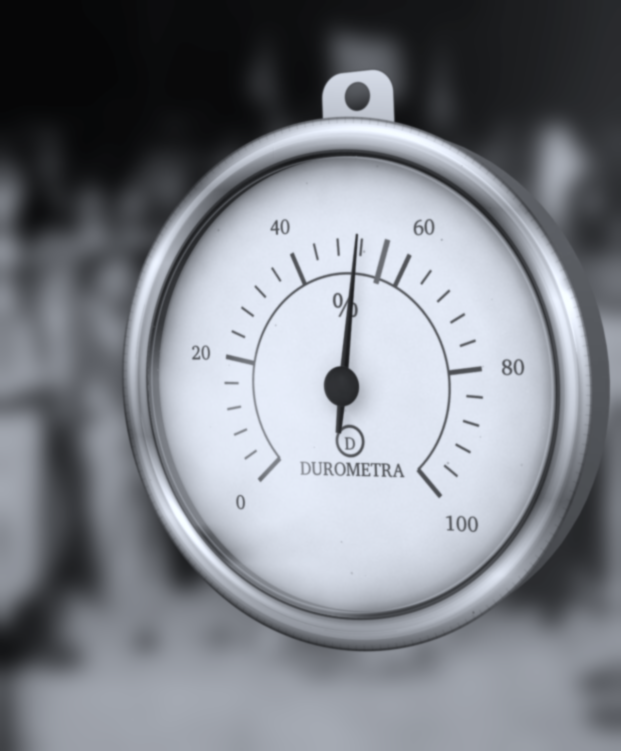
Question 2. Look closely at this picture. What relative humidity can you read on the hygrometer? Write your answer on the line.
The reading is 52 %
